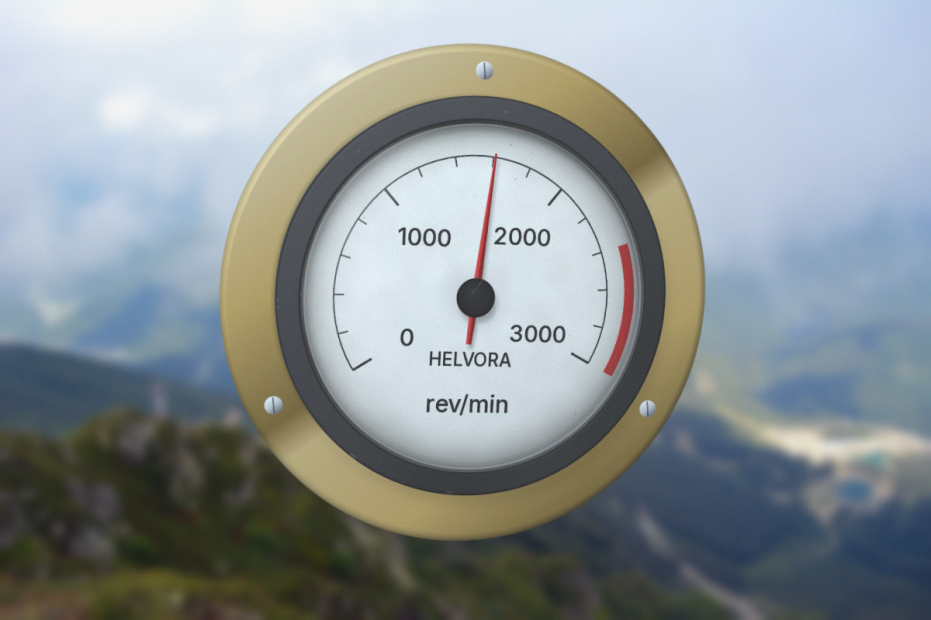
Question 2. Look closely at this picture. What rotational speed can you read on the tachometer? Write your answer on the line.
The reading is 1600 rpm
